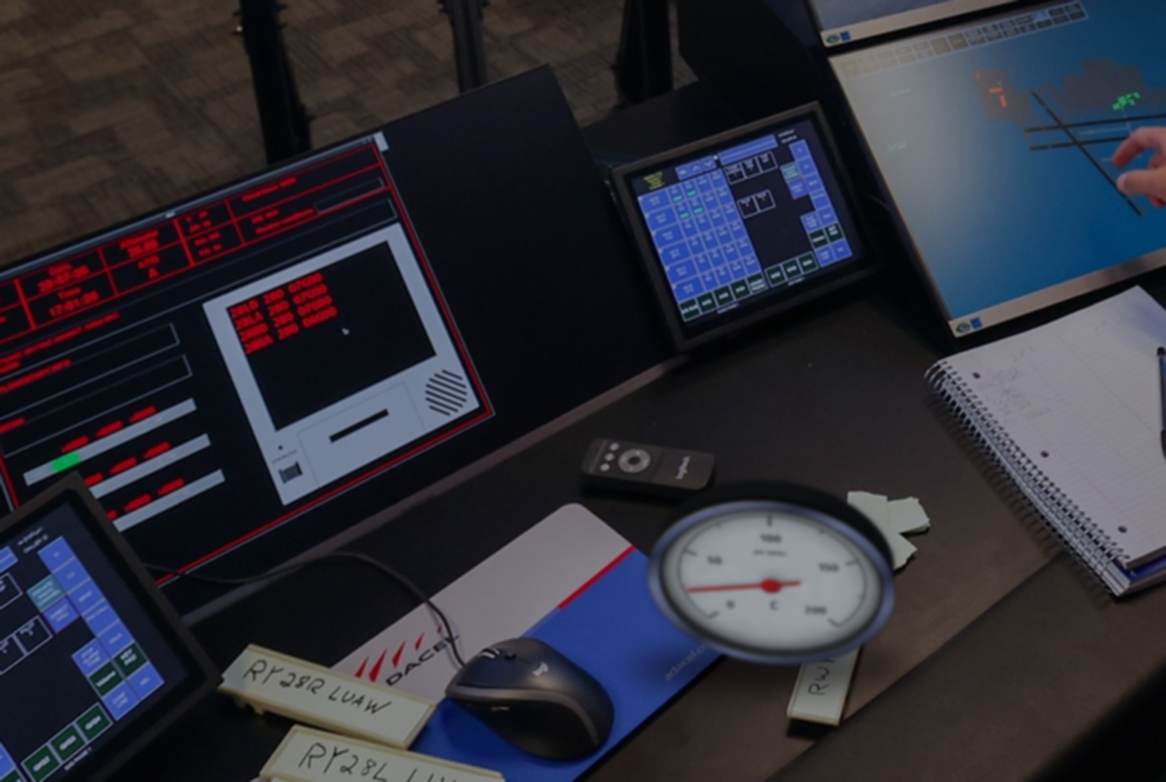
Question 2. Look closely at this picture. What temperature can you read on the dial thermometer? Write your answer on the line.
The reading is 25 °C
